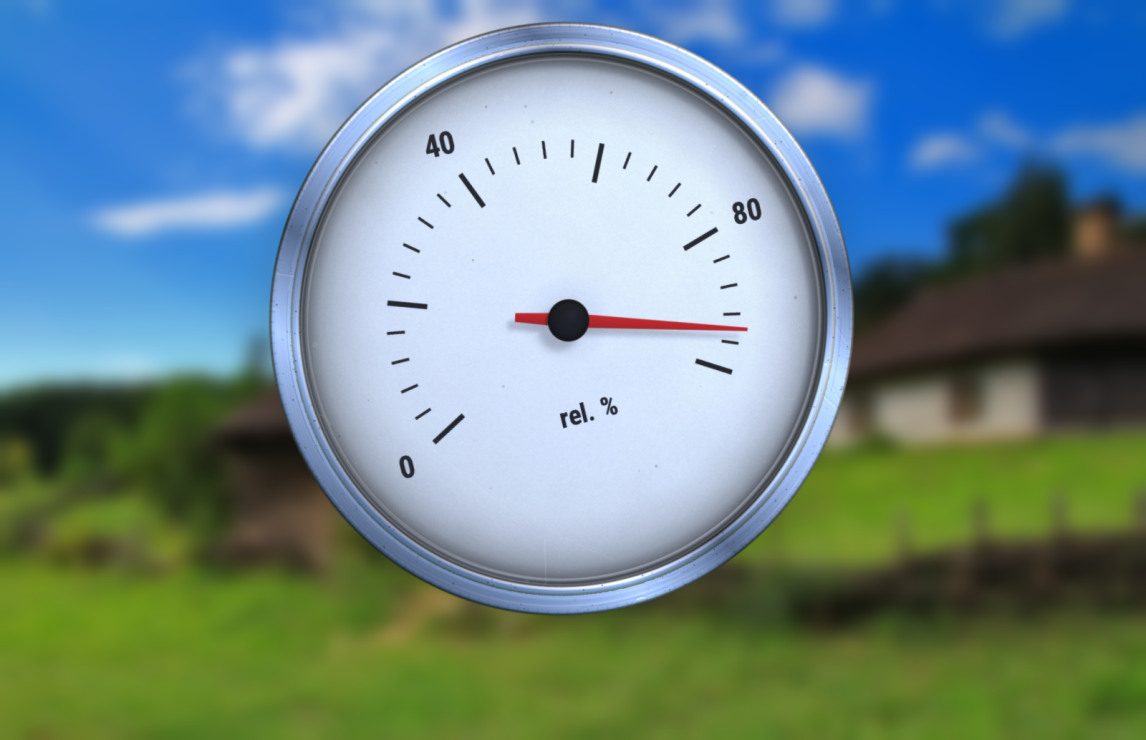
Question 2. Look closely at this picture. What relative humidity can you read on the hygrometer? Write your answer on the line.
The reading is 94 %
